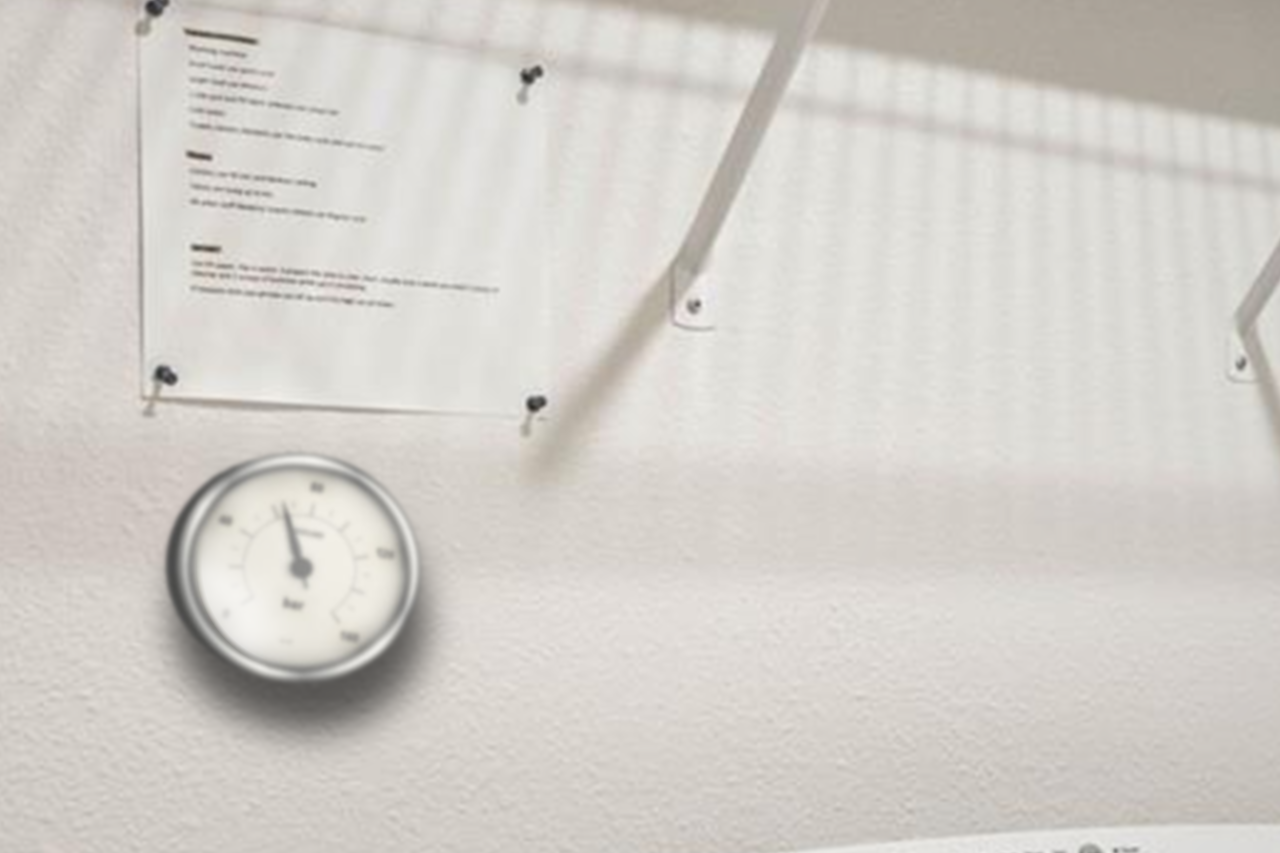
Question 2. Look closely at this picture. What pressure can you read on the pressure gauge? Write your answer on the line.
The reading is 65 bar
